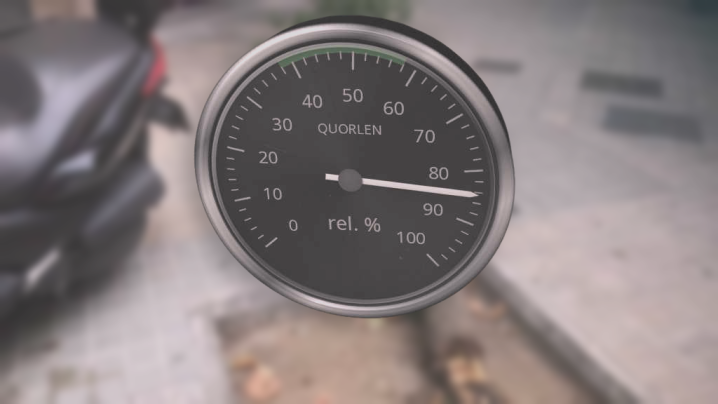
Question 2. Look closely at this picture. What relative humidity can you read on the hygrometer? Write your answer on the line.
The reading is 84 %
